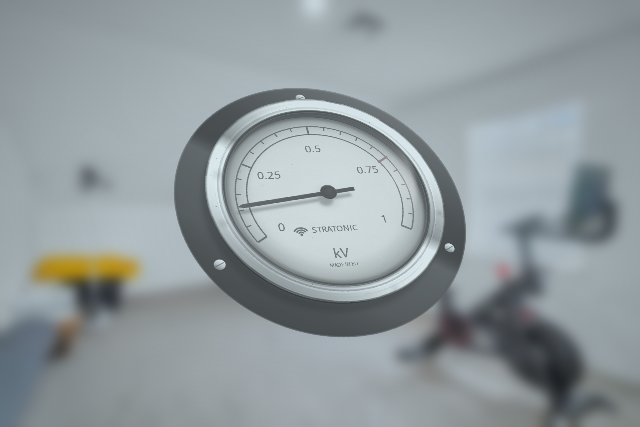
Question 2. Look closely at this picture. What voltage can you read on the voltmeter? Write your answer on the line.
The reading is 0.1 kV
